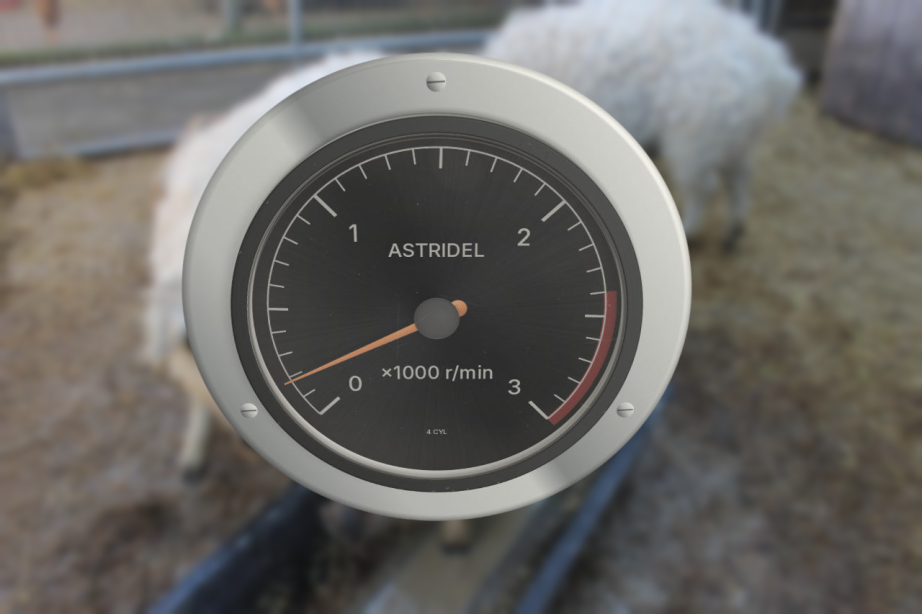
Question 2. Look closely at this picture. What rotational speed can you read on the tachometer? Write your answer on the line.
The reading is 200 rpm
